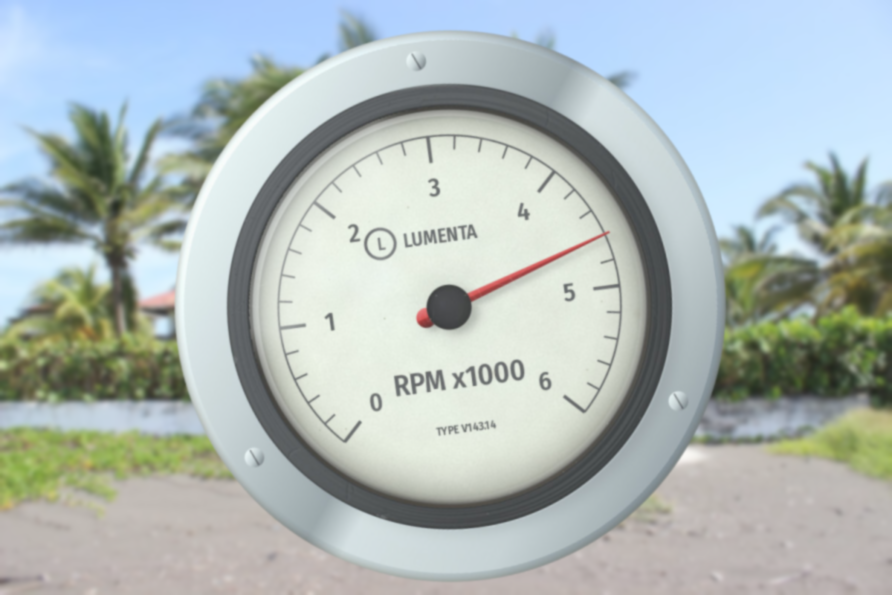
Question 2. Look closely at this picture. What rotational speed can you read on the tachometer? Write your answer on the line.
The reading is 4600 rpm
